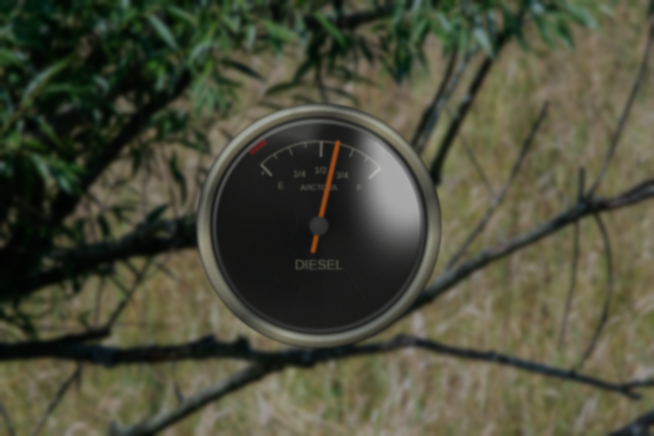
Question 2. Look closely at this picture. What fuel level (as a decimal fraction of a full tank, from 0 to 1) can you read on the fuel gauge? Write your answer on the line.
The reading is 0.625
